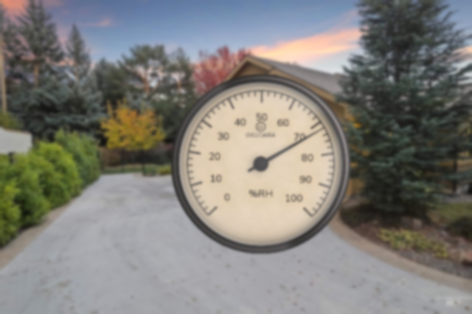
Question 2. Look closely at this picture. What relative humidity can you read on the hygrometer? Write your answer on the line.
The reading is 72 %
